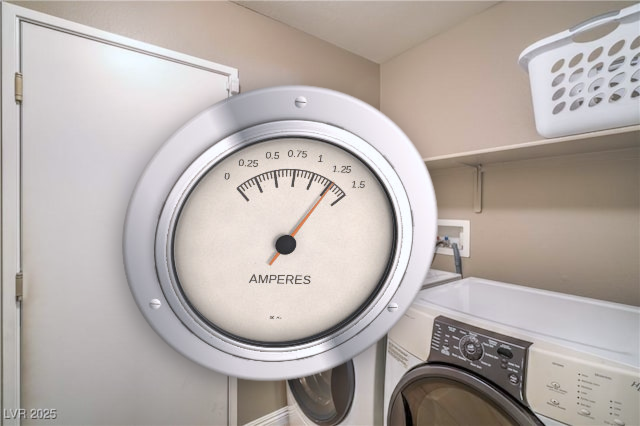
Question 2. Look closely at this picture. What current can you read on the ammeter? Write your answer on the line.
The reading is 1.25 A
